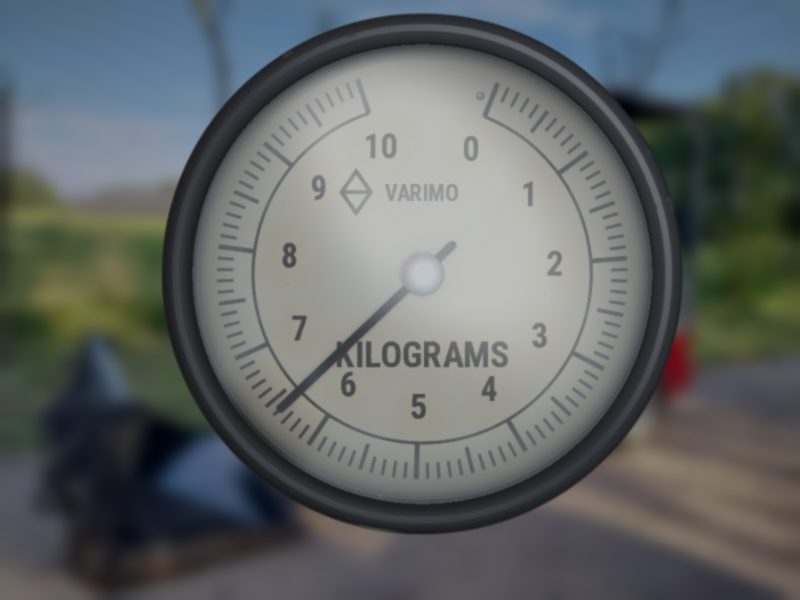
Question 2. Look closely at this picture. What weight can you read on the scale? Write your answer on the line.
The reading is 6.4 kg
